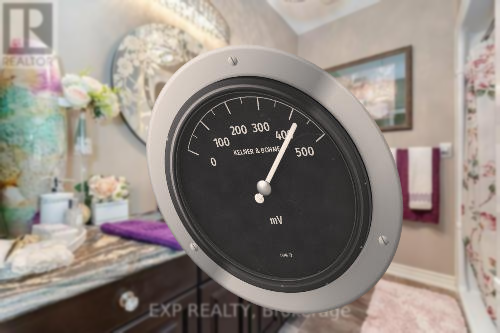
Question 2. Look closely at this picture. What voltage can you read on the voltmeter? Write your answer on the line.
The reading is 425 mV
